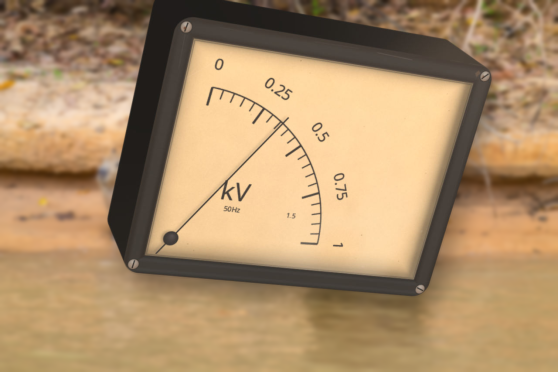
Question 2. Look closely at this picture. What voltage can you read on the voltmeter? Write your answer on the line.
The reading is 0.35 kV
